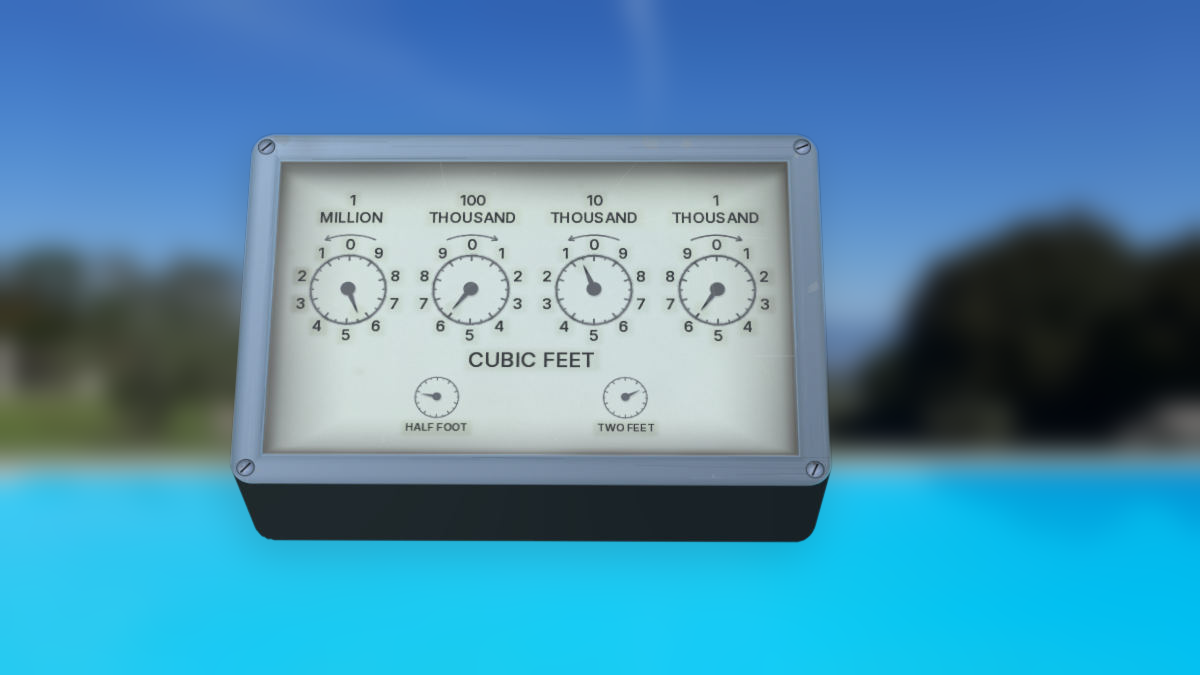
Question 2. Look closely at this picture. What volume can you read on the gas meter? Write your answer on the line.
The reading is 560600 ft³
